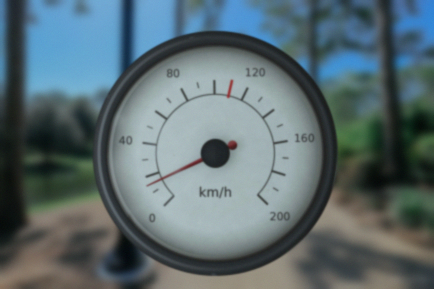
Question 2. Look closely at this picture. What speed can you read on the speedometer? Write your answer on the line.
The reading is 15 km/h
